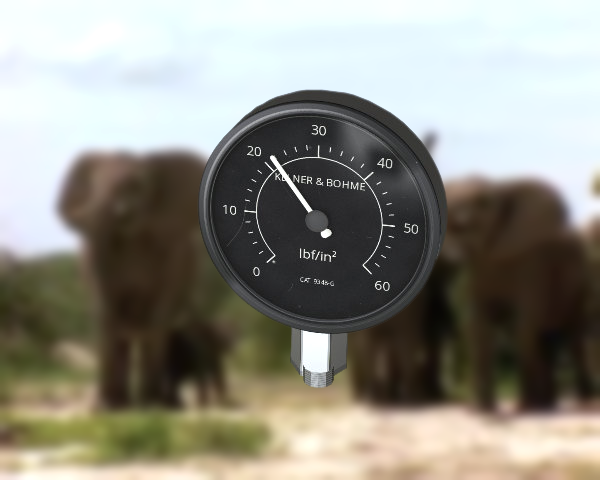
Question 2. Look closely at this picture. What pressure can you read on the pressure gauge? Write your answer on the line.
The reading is 22 psi
